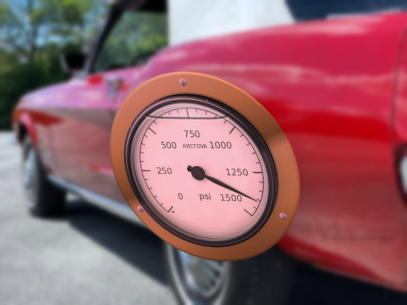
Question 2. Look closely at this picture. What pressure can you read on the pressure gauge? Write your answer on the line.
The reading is 1400 psi
